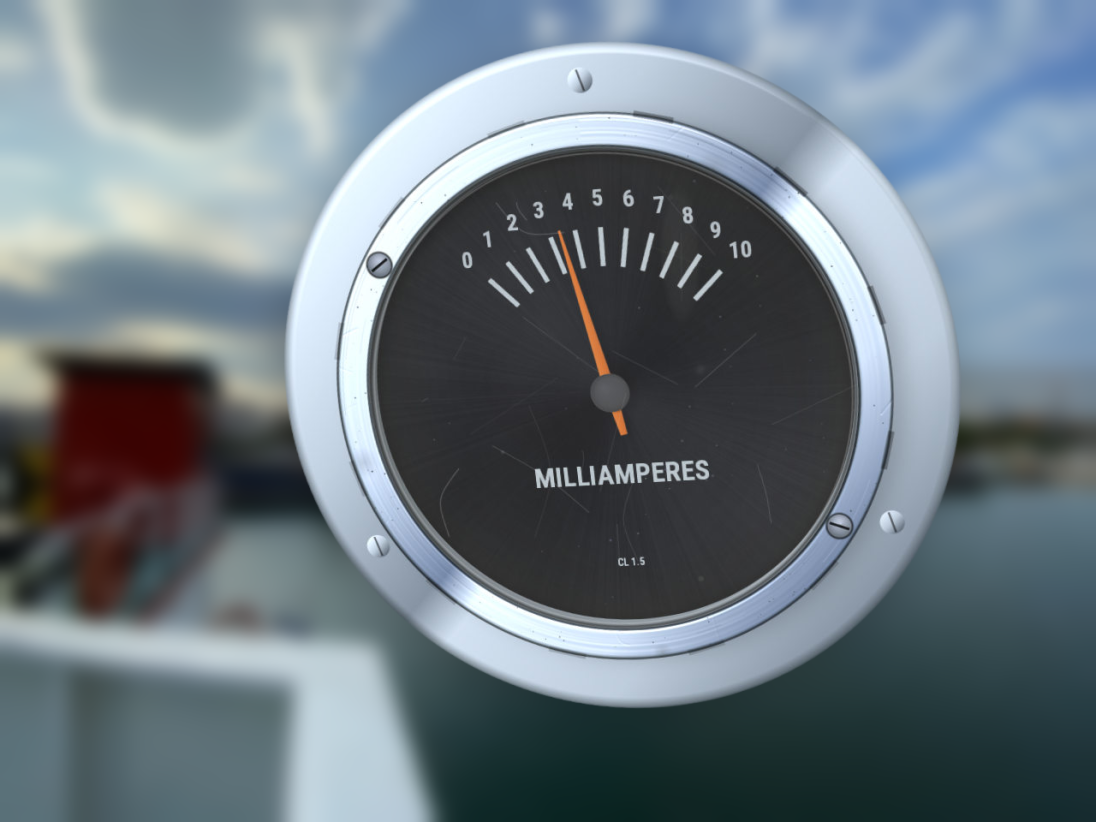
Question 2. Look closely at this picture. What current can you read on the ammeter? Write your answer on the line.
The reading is 3.5 mA
